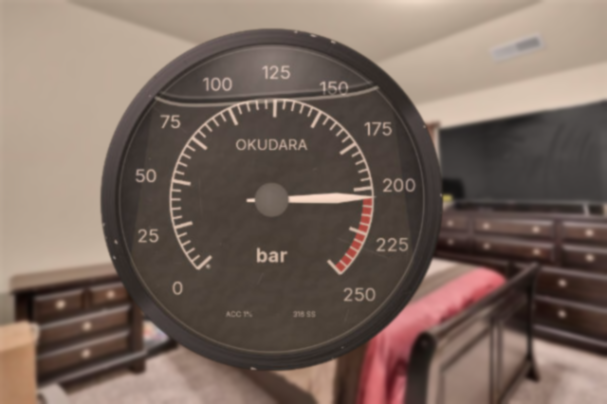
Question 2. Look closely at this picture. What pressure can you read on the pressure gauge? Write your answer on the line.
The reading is 205 bar
